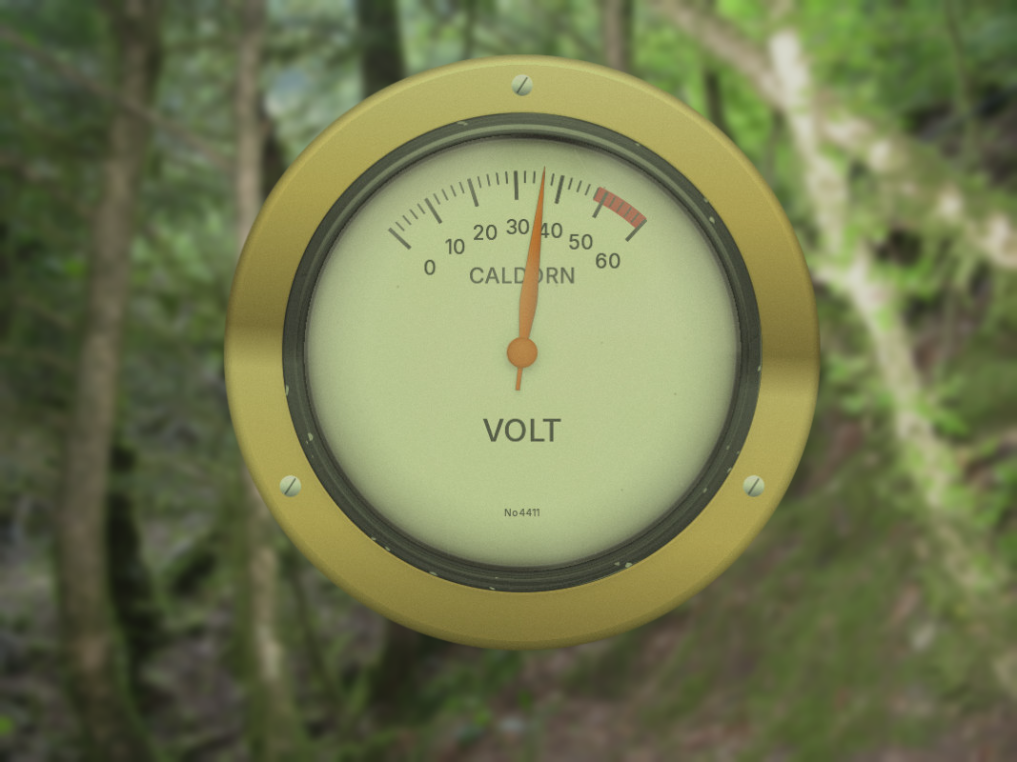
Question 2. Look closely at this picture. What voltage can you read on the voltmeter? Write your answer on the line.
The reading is 36 V
